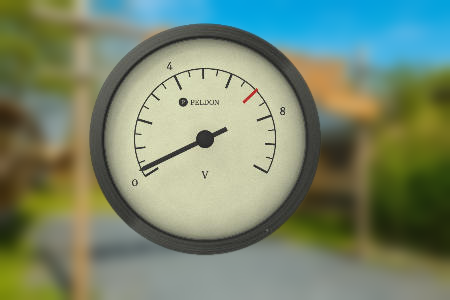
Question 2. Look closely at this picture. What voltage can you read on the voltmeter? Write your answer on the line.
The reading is 0.25 V
